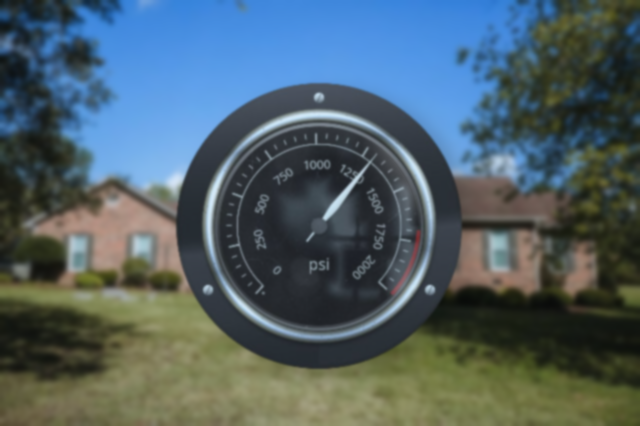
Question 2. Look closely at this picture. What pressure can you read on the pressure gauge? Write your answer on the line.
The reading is 1300 psi
